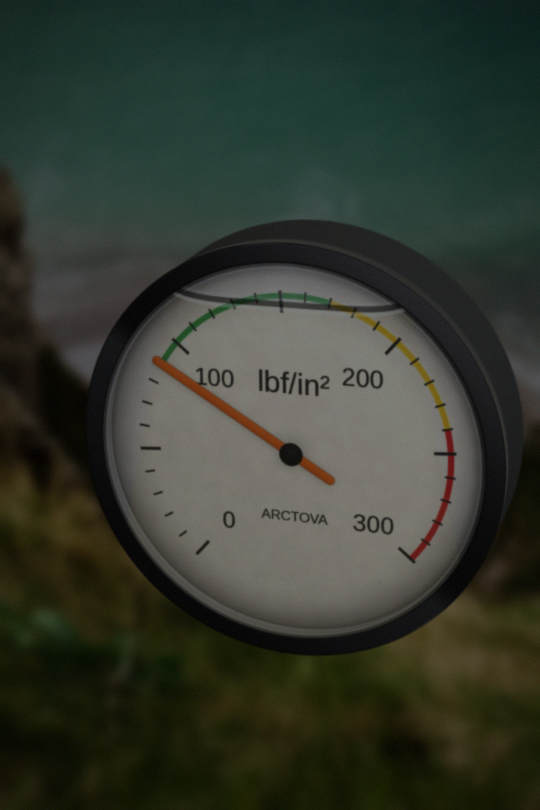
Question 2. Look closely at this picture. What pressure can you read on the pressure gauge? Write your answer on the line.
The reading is 90 psi
